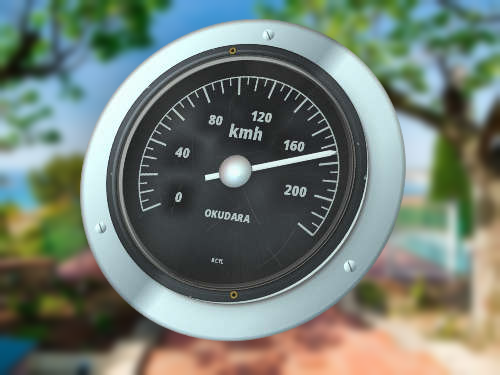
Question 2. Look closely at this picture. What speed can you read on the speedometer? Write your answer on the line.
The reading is 175 km/h
